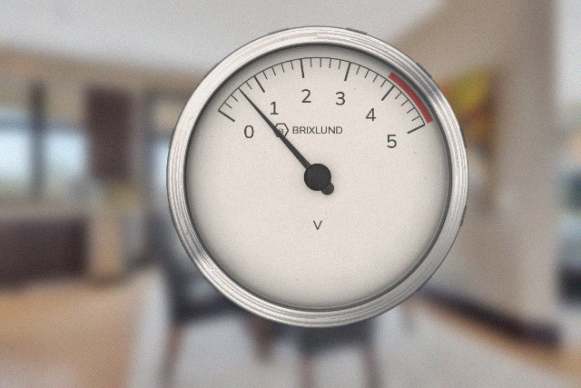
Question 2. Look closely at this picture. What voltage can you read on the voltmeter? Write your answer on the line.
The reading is 0.6 V
